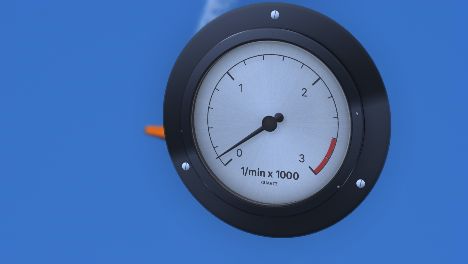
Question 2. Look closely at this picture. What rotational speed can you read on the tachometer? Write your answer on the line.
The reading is 100 rpm
